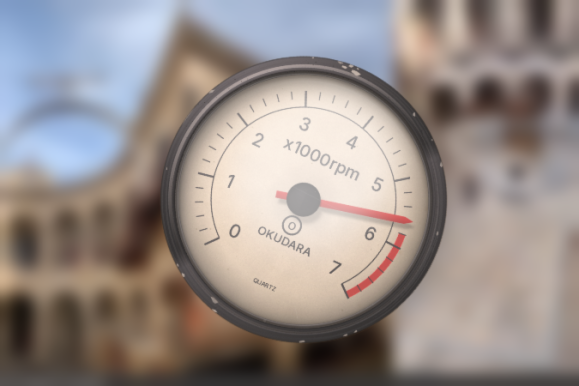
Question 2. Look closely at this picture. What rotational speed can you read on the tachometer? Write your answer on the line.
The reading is 5600 rpm
